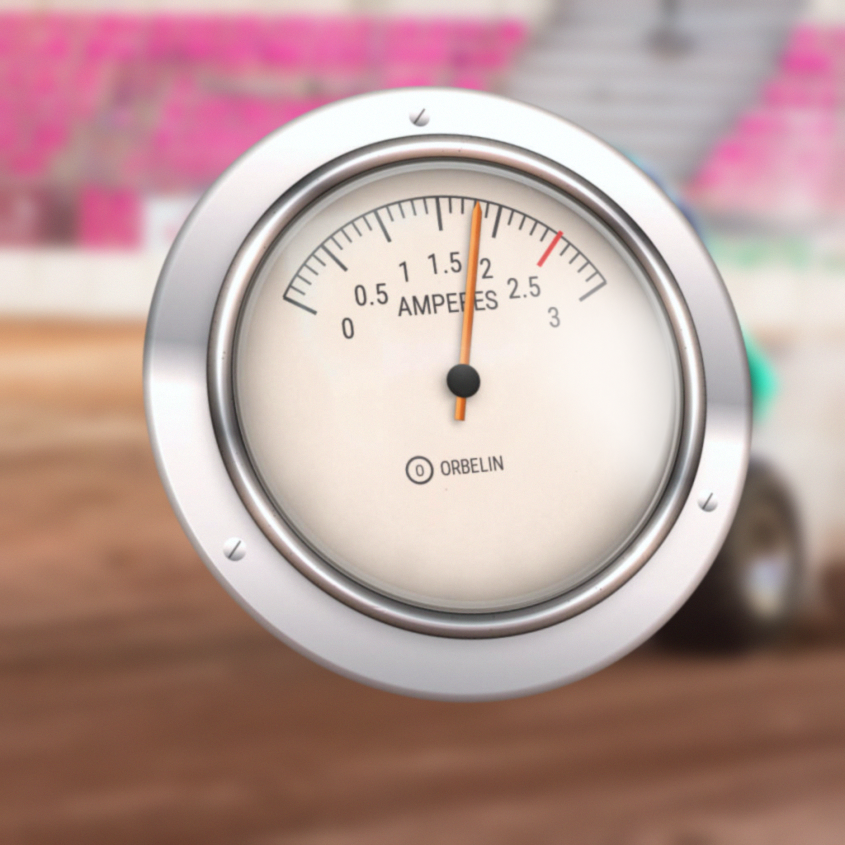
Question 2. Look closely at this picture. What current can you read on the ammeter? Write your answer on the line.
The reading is 1.8 A
